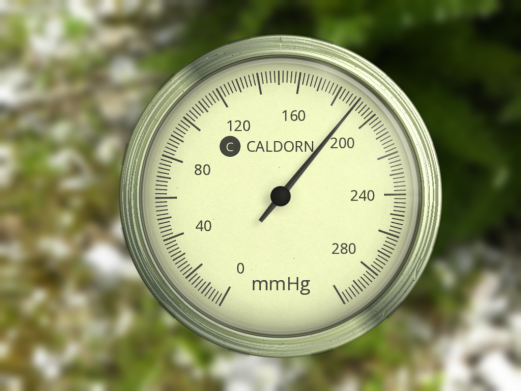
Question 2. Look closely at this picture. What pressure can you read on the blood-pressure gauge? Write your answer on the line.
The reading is 190 mmHg
